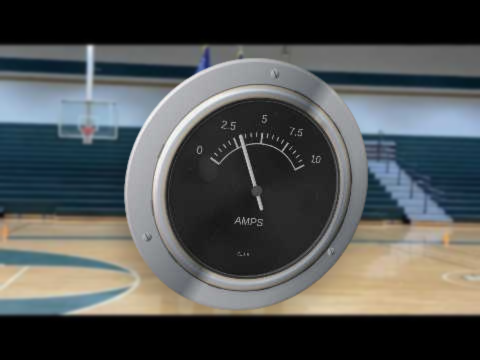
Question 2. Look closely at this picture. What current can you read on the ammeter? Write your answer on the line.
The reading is 3 A
